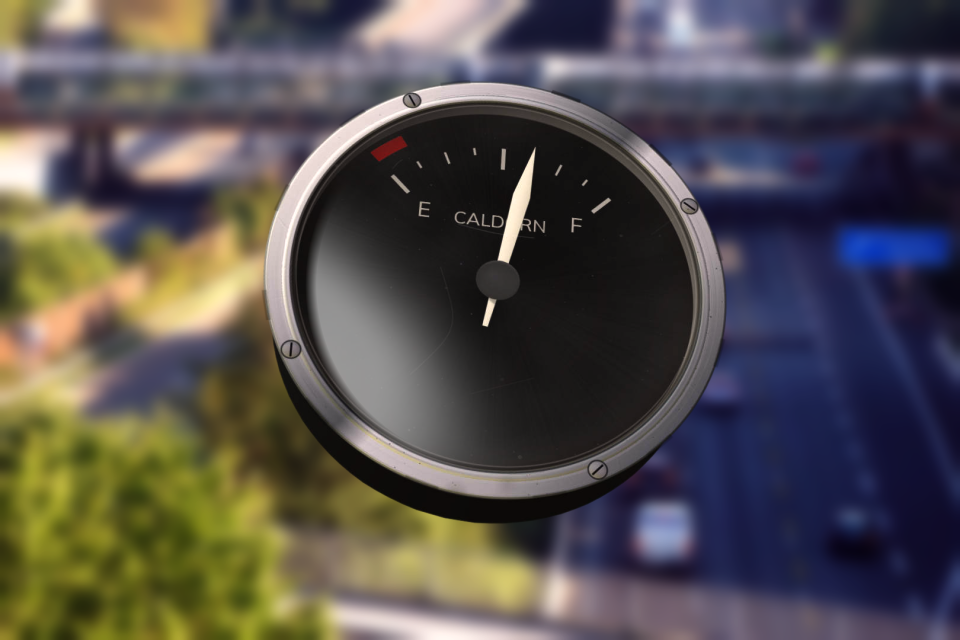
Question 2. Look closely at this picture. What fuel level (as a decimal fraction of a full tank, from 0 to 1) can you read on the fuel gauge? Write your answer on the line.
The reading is 0.625
